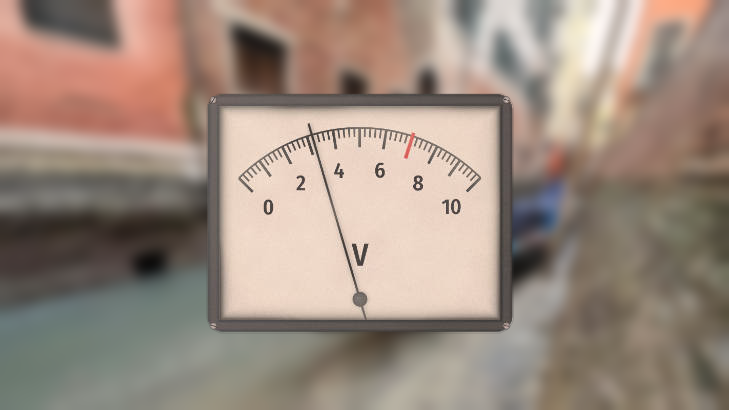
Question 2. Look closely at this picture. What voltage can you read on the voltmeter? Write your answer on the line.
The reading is 3.2 V
